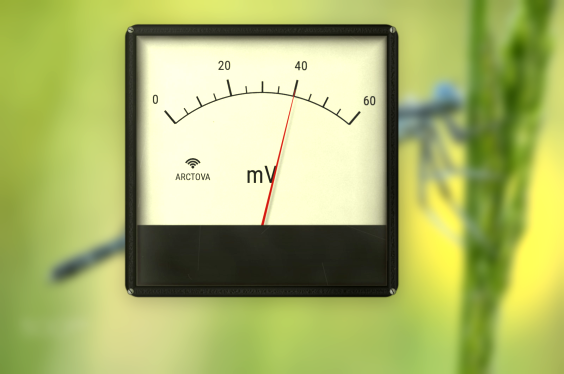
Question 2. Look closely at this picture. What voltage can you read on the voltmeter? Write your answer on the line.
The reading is 40 mV
